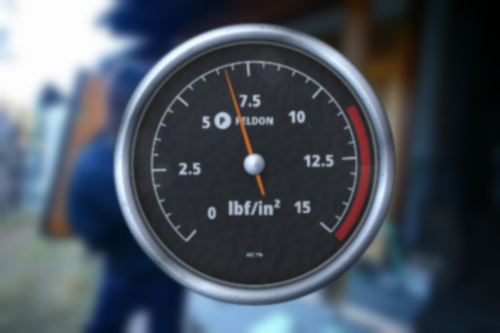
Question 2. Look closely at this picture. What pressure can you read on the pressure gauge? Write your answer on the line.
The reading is 6.75 psi
